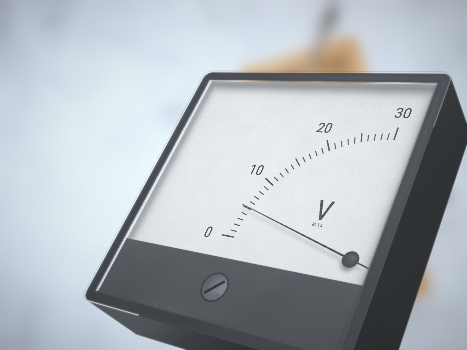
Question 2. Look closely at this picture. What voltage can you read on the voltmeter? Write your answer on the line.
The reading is 5 V
